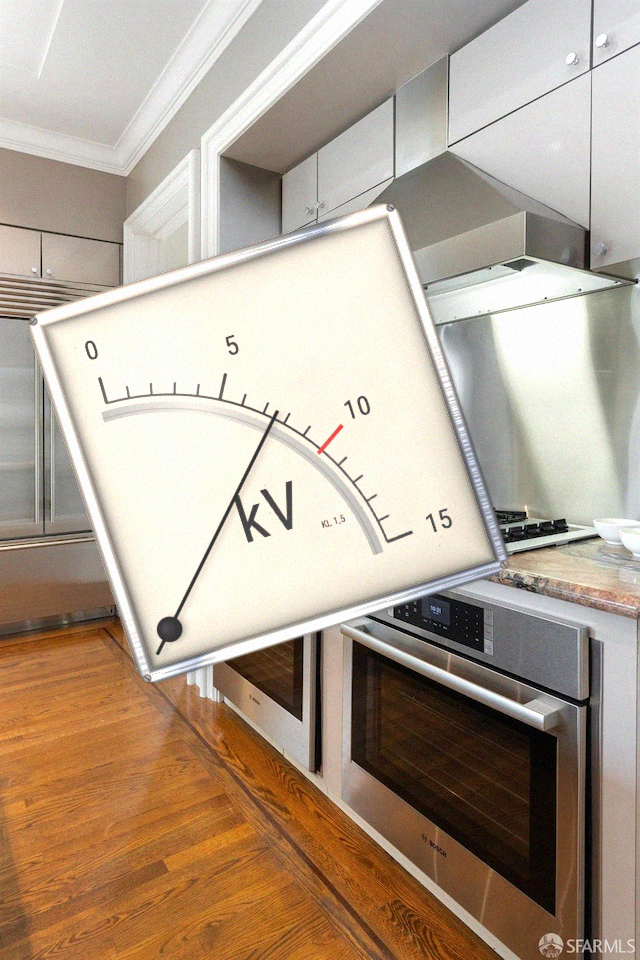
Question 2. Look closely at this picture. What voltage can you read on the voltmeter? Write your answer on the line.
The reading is 7.5 kV
